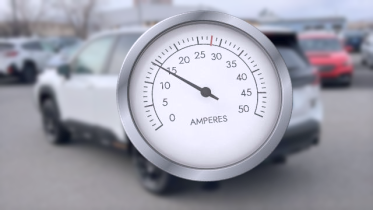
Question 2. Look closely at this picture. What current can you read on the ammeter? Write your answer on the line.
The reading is 14 A
